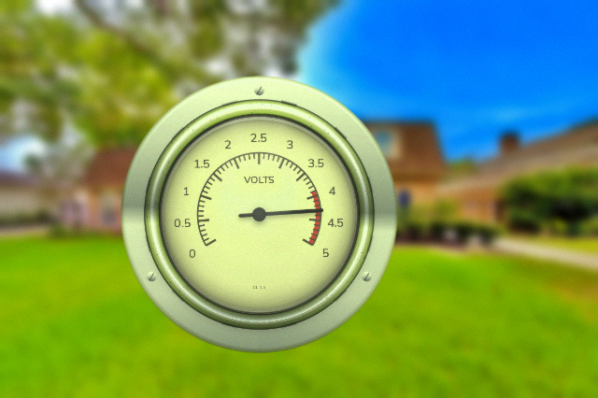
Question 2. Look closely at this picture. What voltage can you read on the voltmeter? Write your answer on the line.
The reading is 4.3 V
